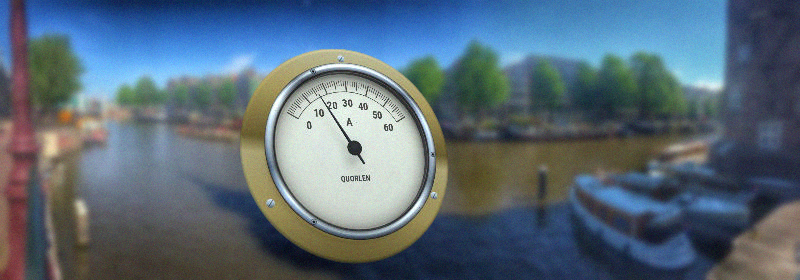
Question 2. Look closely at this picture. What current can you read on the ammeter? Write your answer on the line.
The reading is 15 A
